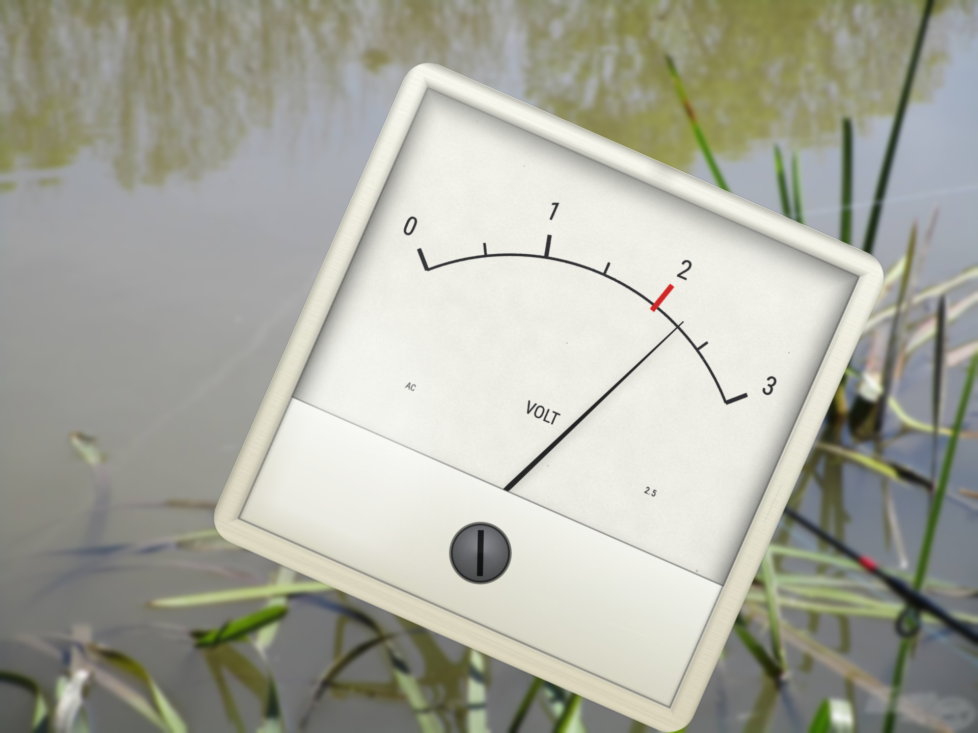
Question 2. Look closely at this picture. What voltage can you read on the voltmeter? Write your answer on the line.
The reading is 2.25 V
